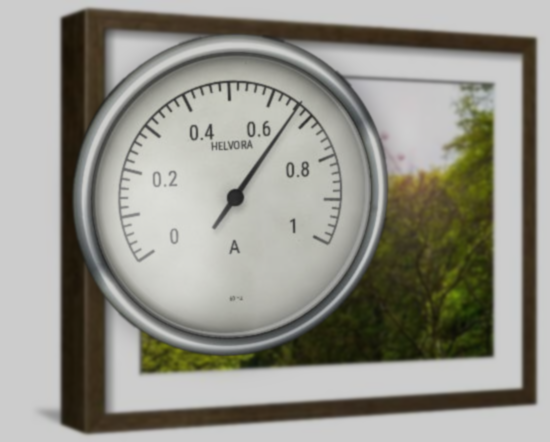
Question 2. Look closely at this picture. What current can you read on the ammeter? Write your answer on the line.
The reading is 0.66 A
